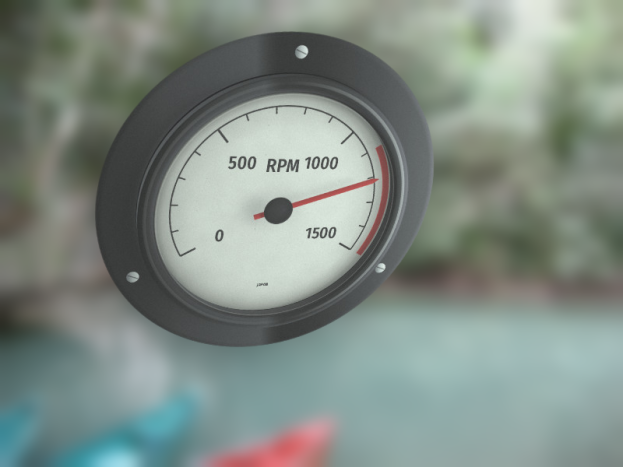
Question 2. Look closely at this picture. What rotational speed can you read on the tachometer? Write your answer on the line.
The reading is 1200 rpm
